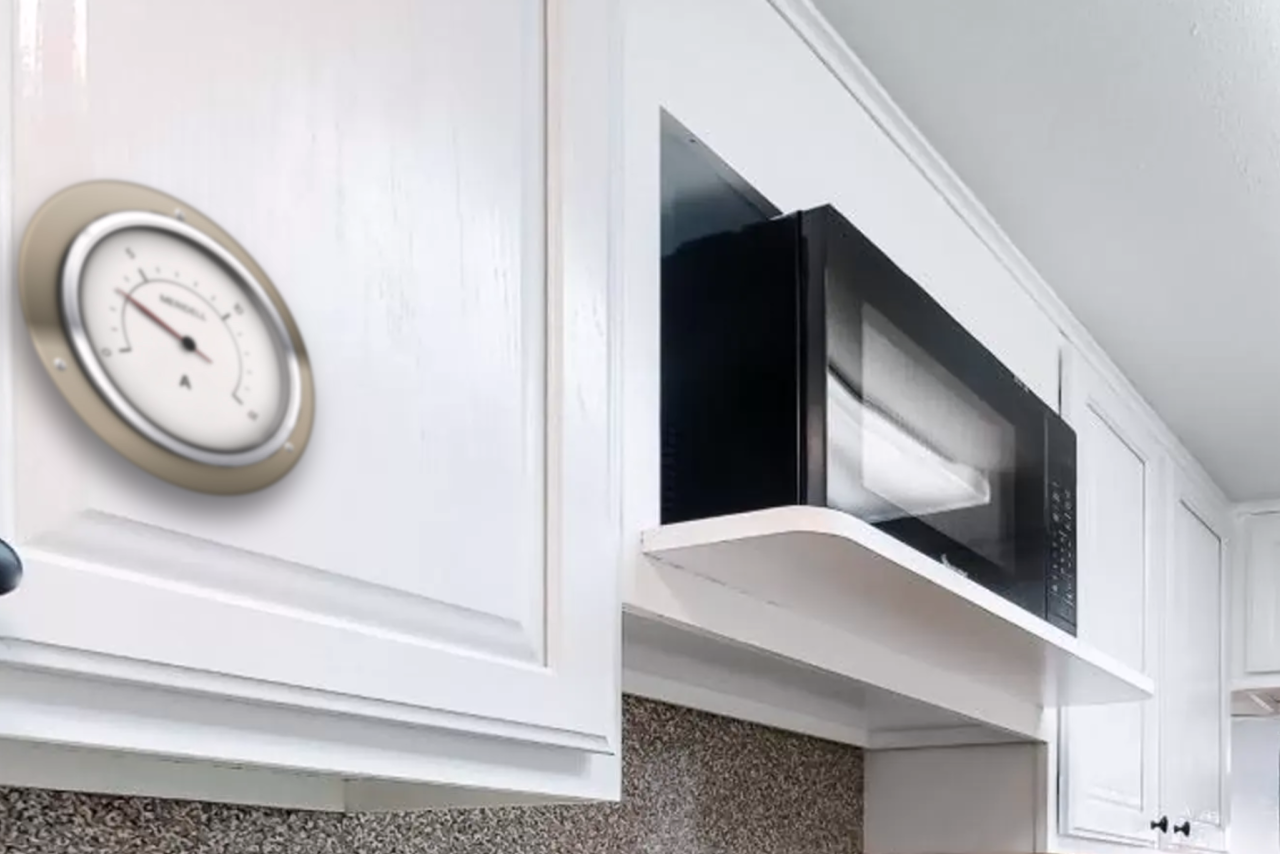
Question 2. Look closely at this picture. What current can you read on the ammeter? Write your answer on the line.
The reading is 3 A
